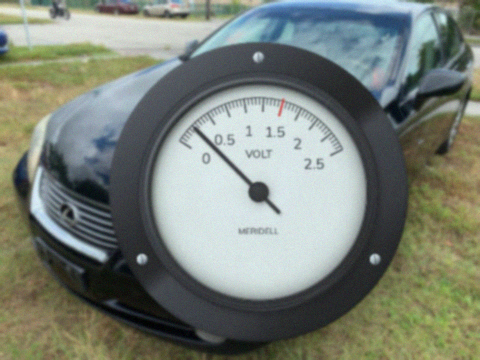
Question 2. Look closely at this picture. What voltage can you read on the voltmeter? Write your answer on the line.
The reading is 0.25 V
